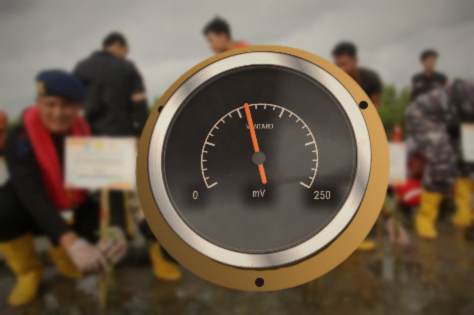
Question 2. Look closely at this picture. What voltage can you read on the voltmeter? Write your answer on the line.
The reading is 110 mV
